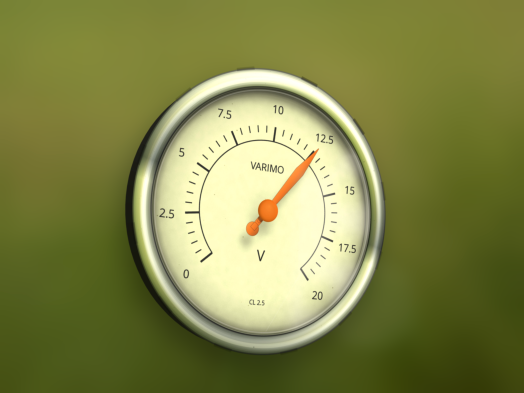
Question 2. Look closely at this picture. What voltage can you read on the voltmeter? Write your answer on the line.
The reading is 12.5 V
